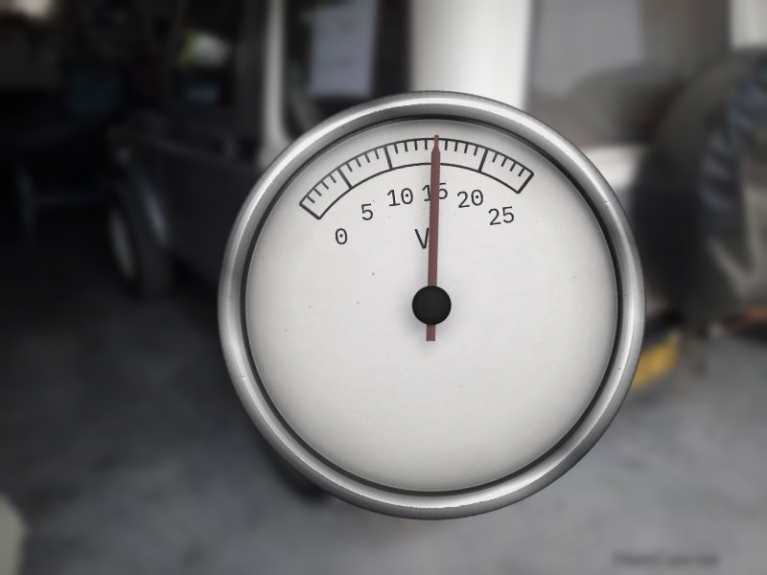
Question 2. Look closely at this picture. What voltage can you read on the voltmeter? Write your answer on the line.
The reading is 15 V
